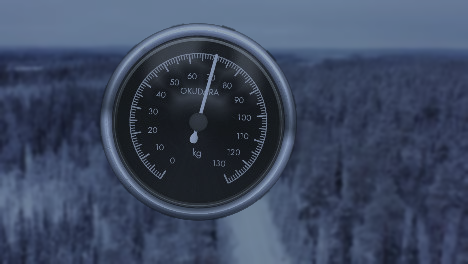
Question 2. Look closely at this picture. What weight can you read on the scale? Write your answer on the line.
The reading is 70 kg
